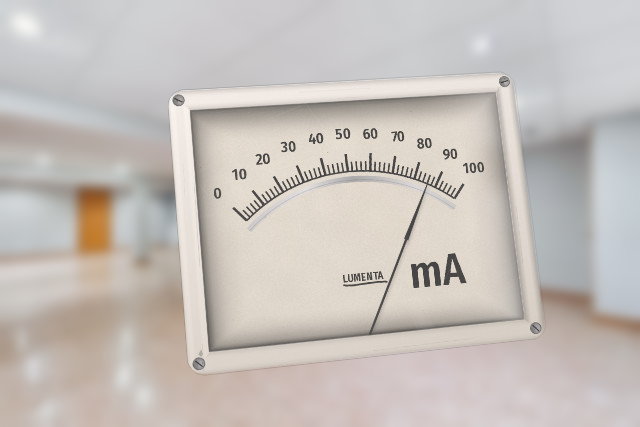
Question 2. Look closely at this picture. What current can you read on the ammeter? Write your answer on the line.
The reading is 86 mA
